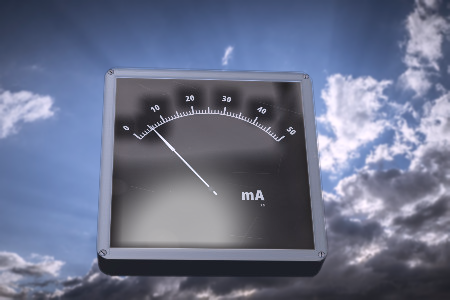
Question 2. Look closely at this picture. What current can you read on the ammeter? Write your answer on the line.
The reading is 5 mA
